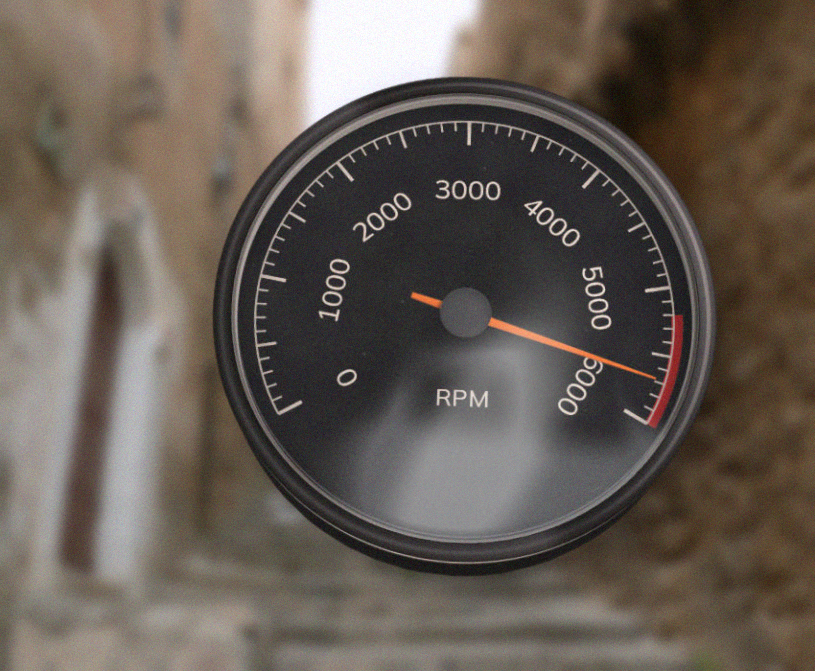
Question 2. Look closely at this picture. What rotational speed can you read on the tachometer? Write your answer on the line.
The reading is 5700 rpm
